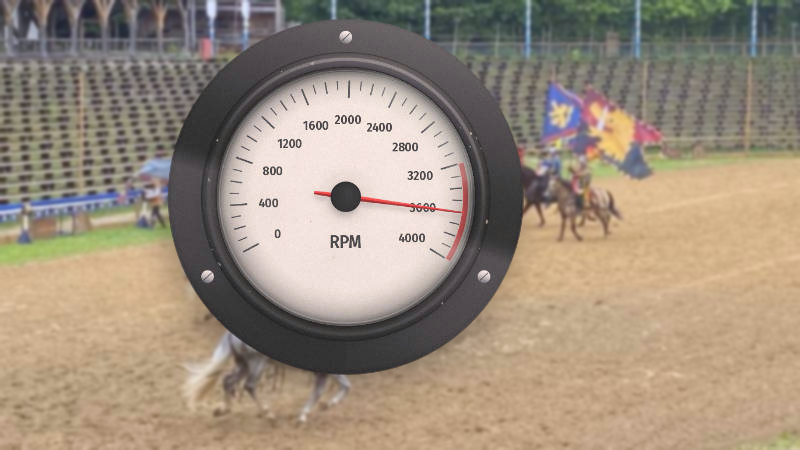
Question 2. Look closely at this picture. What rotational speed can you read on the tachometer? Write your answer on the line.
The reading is 3600 rpm
